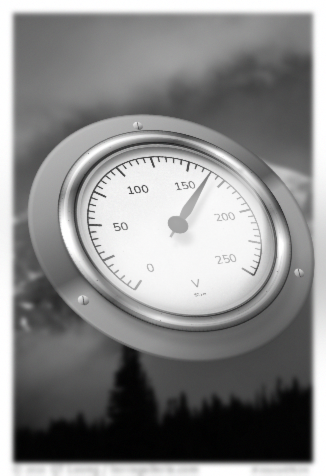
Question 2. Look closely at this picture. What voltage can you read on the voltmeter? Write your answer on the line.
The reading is 165 V
